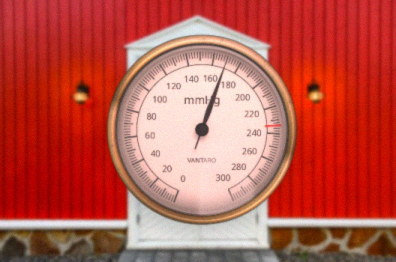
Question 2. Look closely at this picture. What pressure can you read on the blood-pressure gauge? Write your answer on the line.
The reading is 170 mmHg
